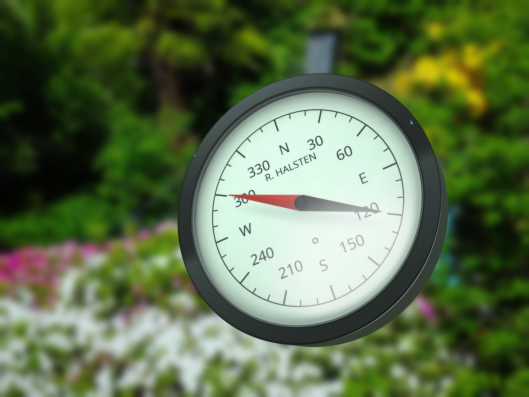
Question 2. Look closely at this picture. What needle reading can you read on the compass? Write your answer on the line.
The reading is 300 °
